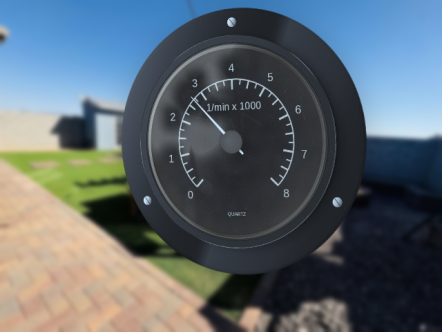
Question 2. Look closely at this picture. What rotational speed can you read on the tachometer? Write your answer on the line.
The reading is 2750 rpm
